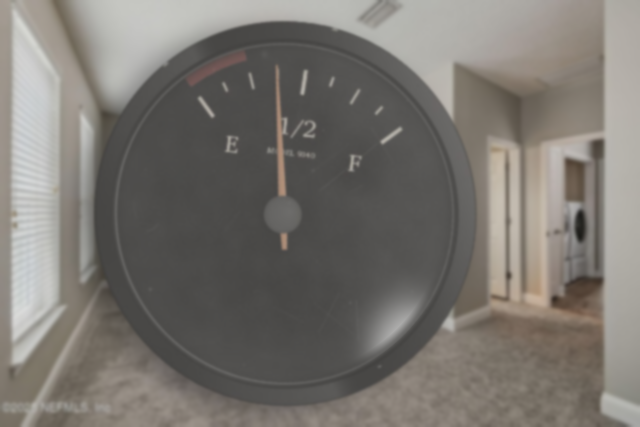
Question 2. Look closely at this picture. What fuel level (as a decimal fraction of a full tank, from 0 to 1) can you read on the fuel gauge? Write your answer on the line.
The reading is 0.375
